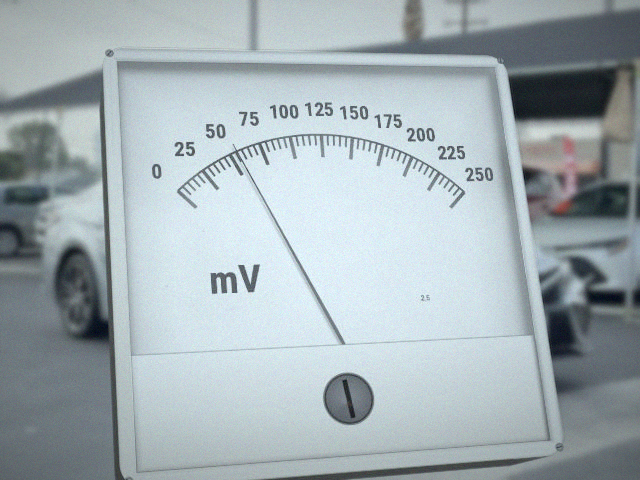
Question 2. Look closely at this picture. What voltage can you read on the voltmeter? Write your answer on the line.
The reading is 55 mV
